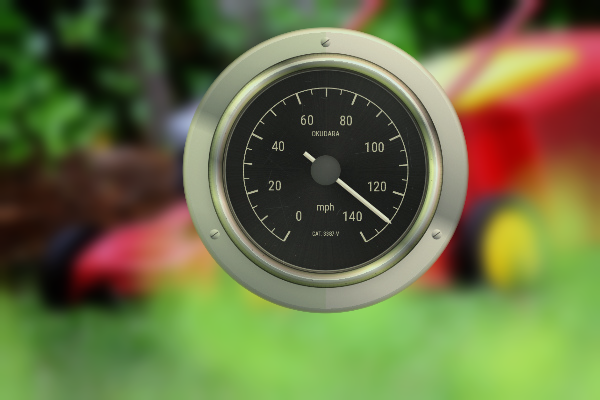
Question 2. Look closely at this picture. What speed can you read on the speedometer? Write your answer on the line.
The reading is 130 mph
